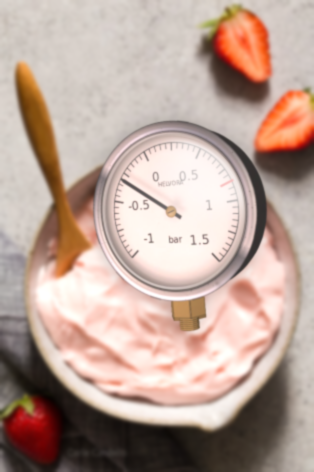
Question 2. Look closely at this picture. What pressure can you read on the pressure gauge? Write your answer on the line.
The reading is -0.3 bar
